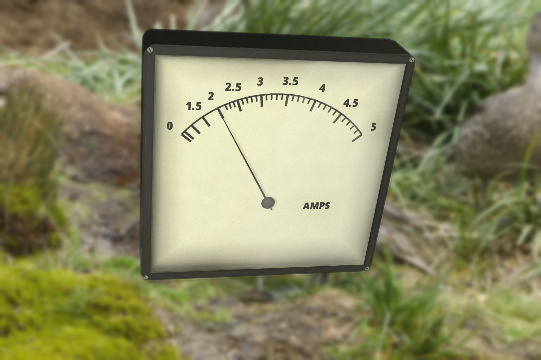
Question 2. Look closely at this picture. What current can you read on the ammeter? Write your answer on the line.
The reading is 2 A
